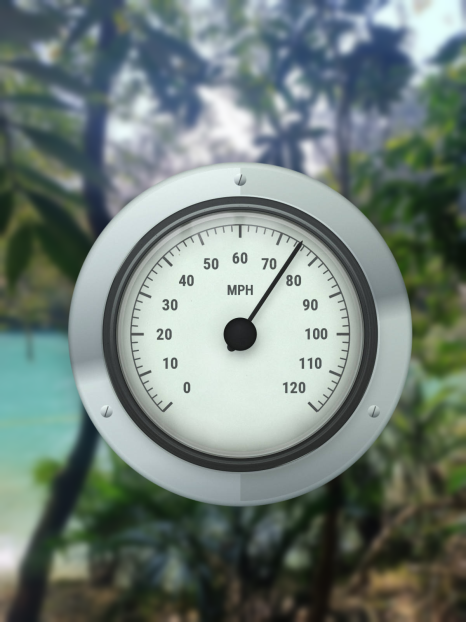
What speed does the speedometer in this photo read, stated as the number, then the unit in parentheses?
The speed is 75 (mph)
